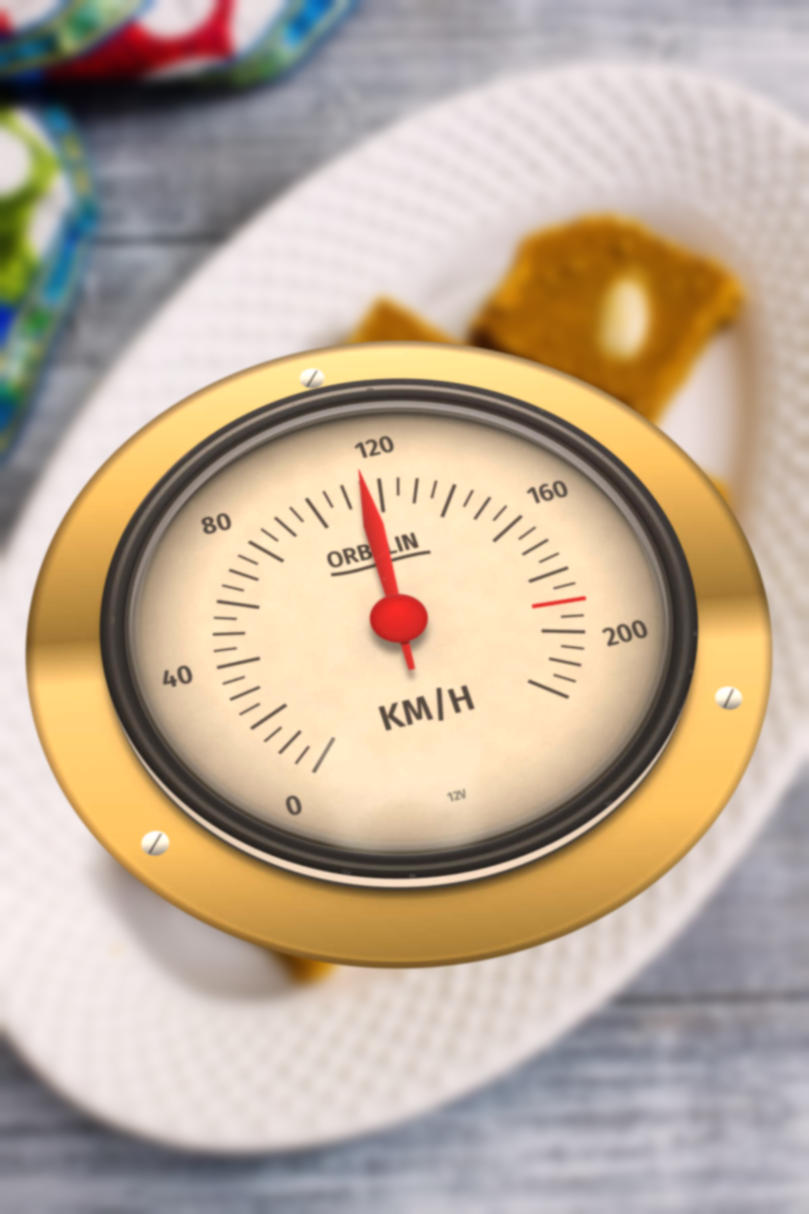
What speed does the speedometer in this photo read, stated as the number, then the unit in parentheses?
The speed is 115 (km/h)
